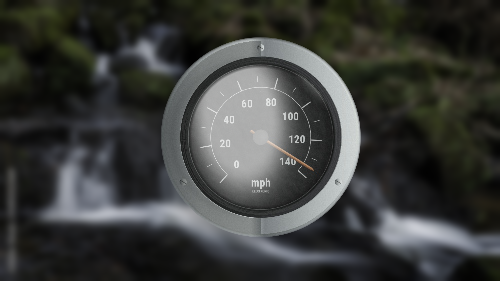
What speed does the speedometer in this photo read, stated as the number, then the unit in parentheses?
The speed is 135 (mph)
